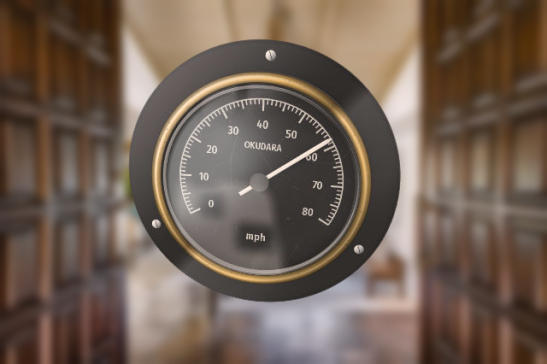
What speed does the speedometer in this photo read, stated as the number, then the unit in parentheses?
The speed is 58 (mph)
